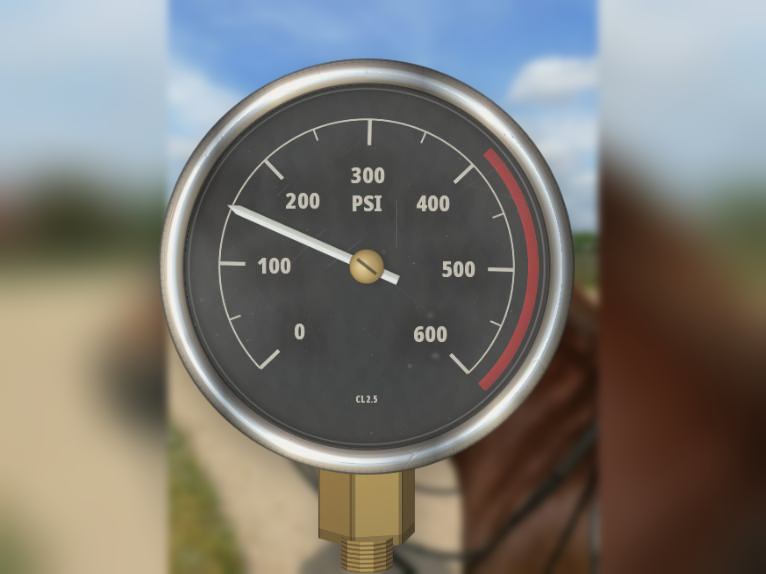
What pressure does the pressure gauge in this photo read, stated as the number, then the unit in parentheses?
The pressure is 150 (psi)
